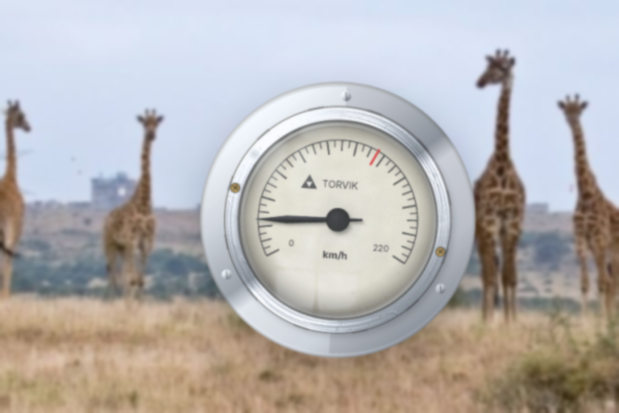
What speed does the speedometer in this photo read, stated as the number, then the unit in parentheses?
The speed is 25 (km/h)
